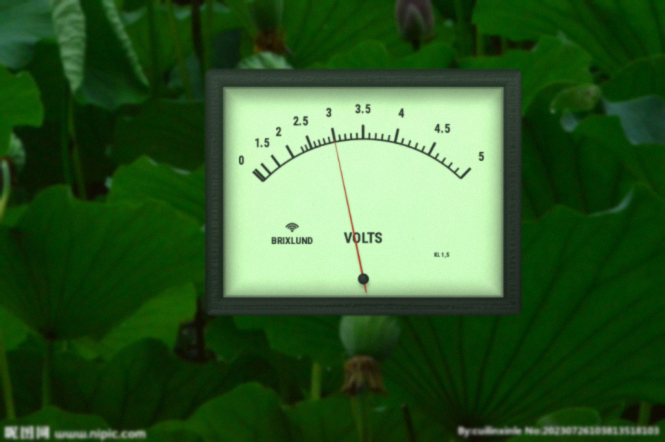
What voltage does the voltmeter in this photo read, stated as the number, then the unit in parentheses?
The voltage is 3 (V)
